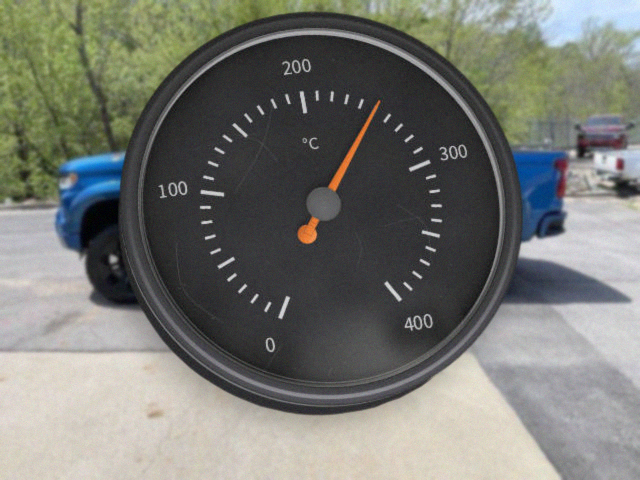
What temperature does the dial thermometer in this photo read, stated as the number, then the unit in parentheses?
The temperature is 250 (°C)
